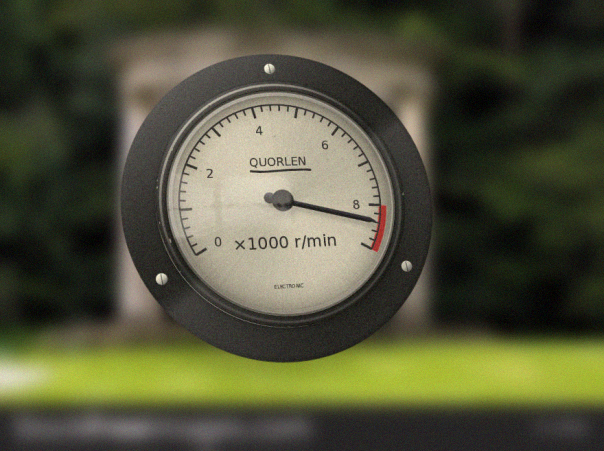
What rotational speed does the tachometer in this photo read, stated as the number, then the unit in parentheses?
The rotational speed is 8400 (rpm)
